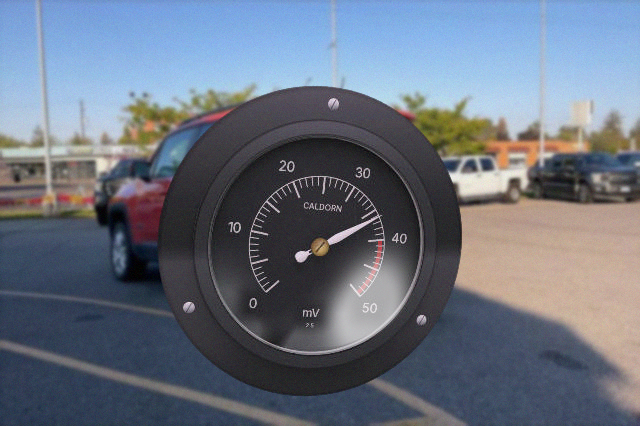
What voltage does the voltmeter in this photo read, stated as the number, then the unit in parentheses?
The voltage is 36 (mV)
